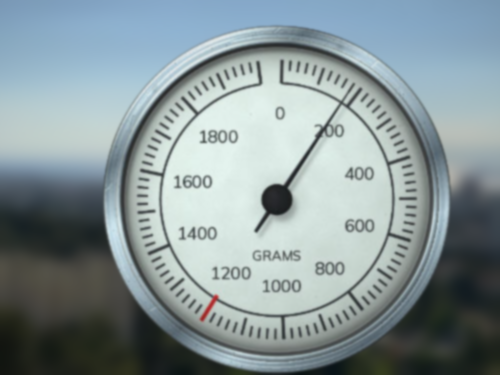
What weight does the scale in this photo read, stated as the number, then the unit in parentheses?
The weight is 180 (g)
